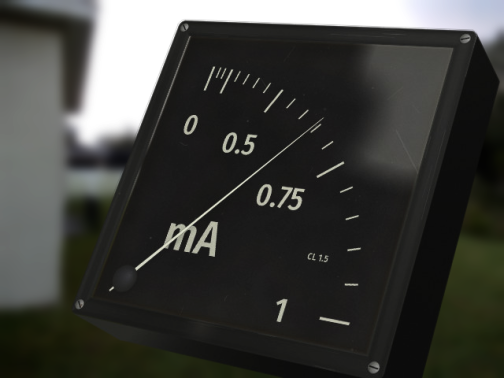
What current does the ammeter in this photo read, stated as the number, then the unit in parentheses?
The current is 0.65 (mA)
